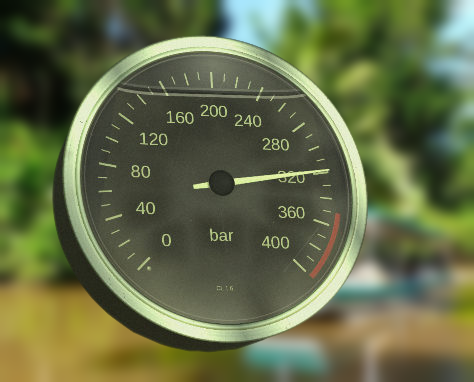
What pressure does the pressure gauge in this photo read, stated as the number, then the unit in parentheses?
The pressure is 320 (bar)
